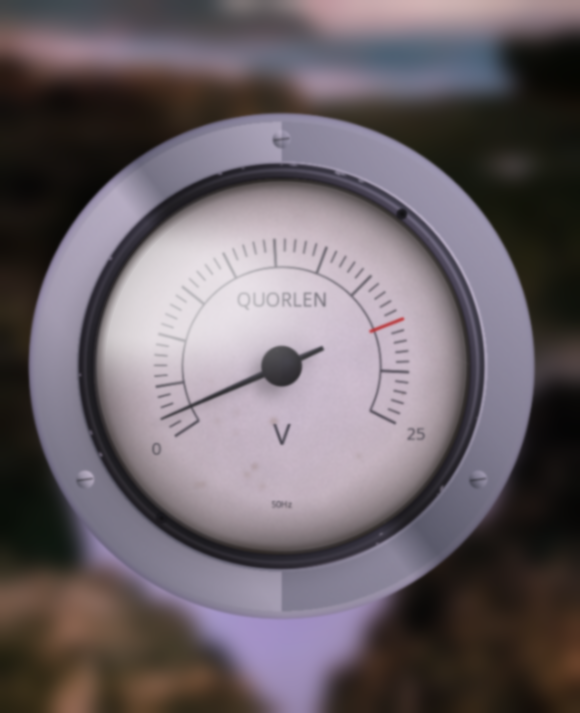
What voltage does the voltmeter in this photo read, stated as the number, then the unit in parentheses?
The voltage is 1 (V)
